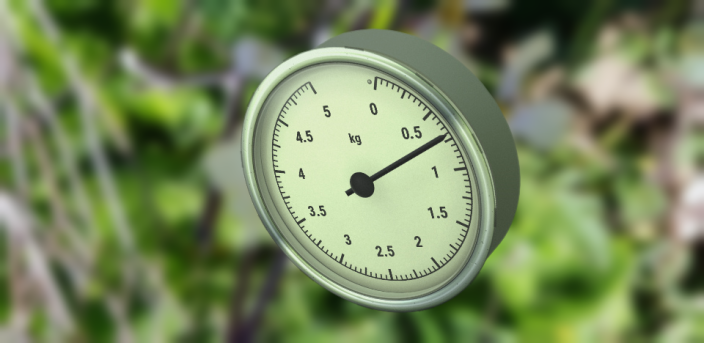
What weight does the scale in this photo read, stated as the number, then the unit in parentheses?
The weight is 0.7 (kg)
